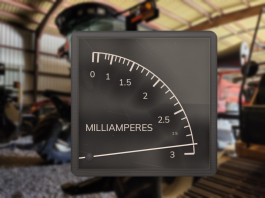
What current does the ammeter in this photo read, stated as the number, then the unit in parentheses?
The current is 2.9 (mA)
